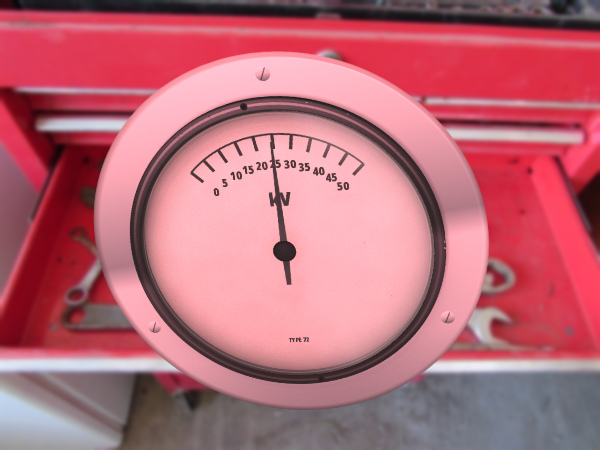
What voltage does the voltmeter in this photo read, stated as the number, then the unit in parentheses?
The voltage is 25 (kV)
